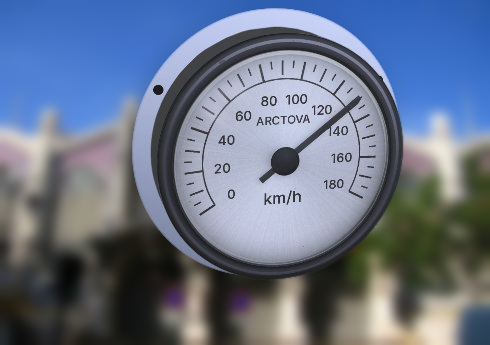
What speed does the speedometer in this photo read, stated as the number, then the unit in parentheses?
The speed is 130 (km/h)
